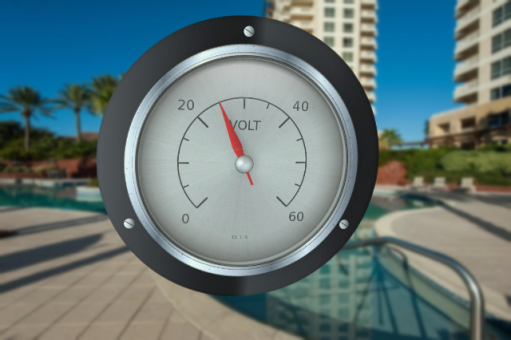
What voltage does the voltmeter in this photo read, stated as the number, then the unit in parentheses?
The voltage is 25 (V)
